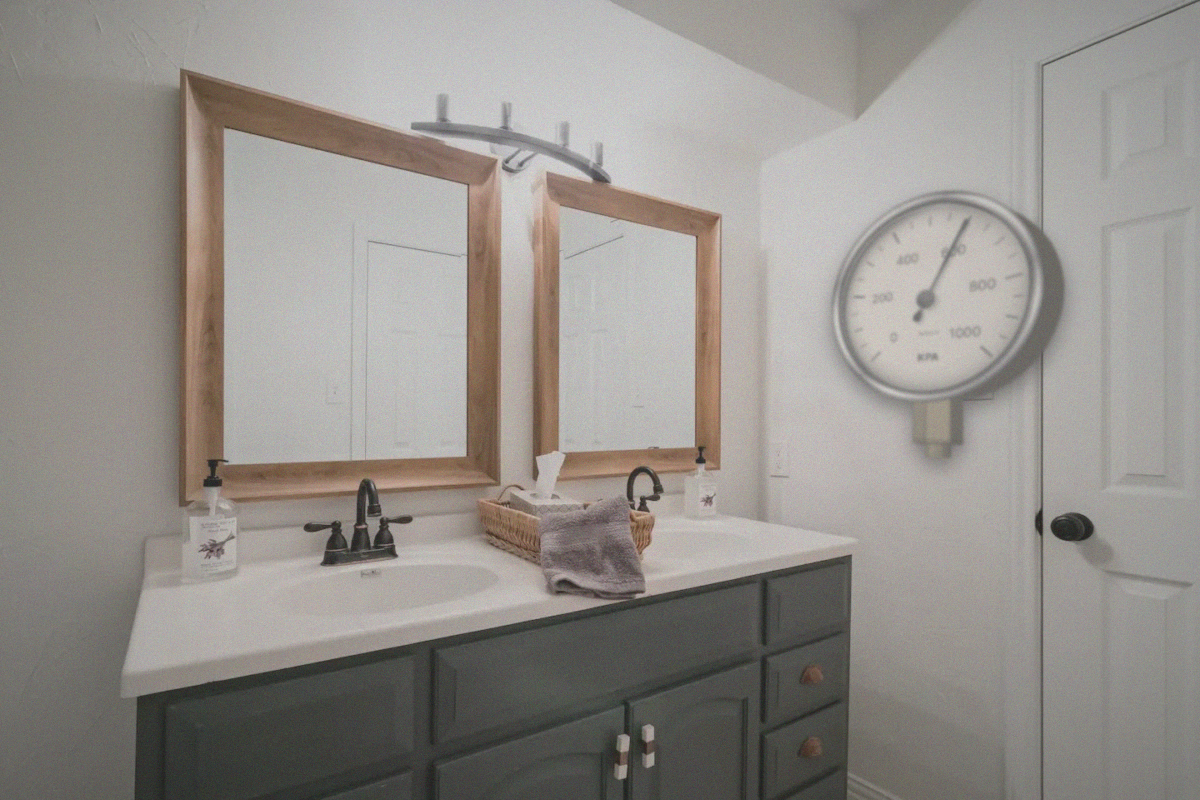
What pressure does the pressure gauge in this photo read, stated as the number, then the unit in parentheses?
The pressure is 600 (kPa)
